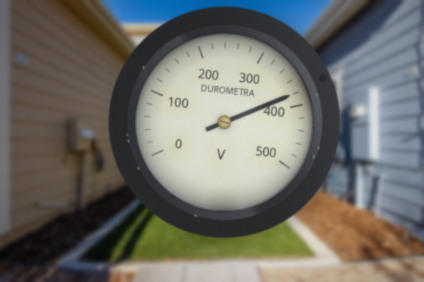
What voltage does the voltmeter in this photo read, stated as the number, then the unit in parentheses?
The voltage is 380 (V)
